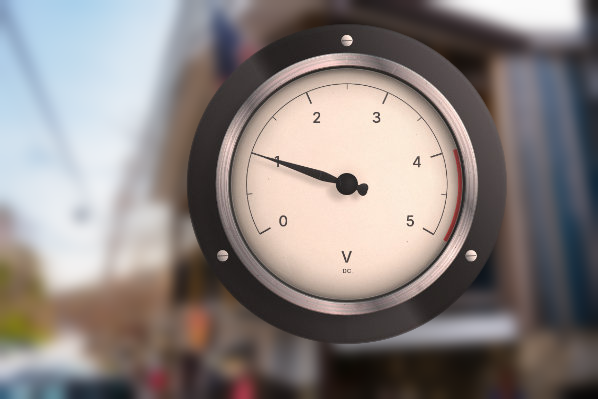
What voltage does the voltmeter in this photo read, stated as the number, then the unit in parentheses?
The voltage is 1 (V)
